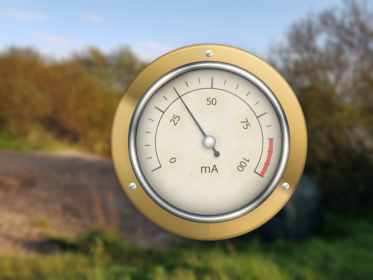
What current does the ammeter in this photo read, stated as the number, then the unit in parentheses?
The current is 35 (mA)
